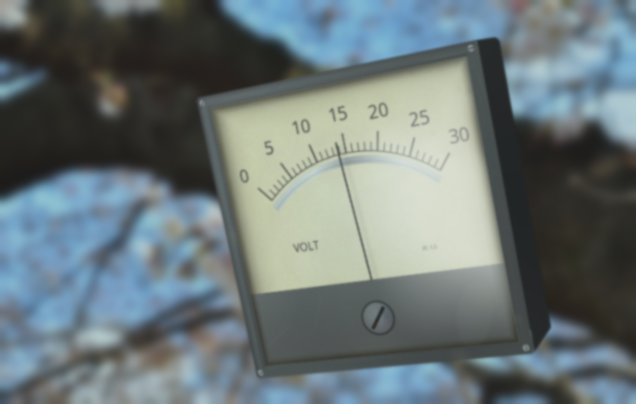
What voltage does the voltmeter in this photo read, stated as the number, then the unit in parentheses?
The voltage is 14 (V)
